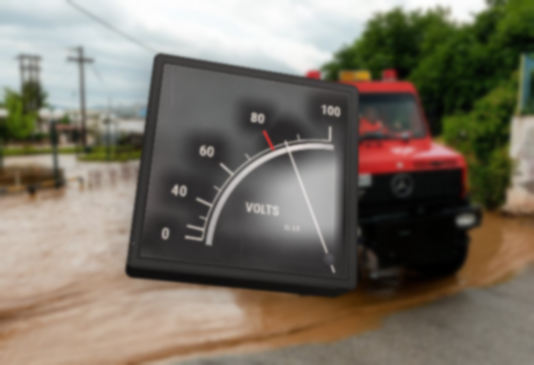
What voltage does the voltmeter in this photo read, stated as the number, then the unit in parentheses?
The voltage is 85 (V)
